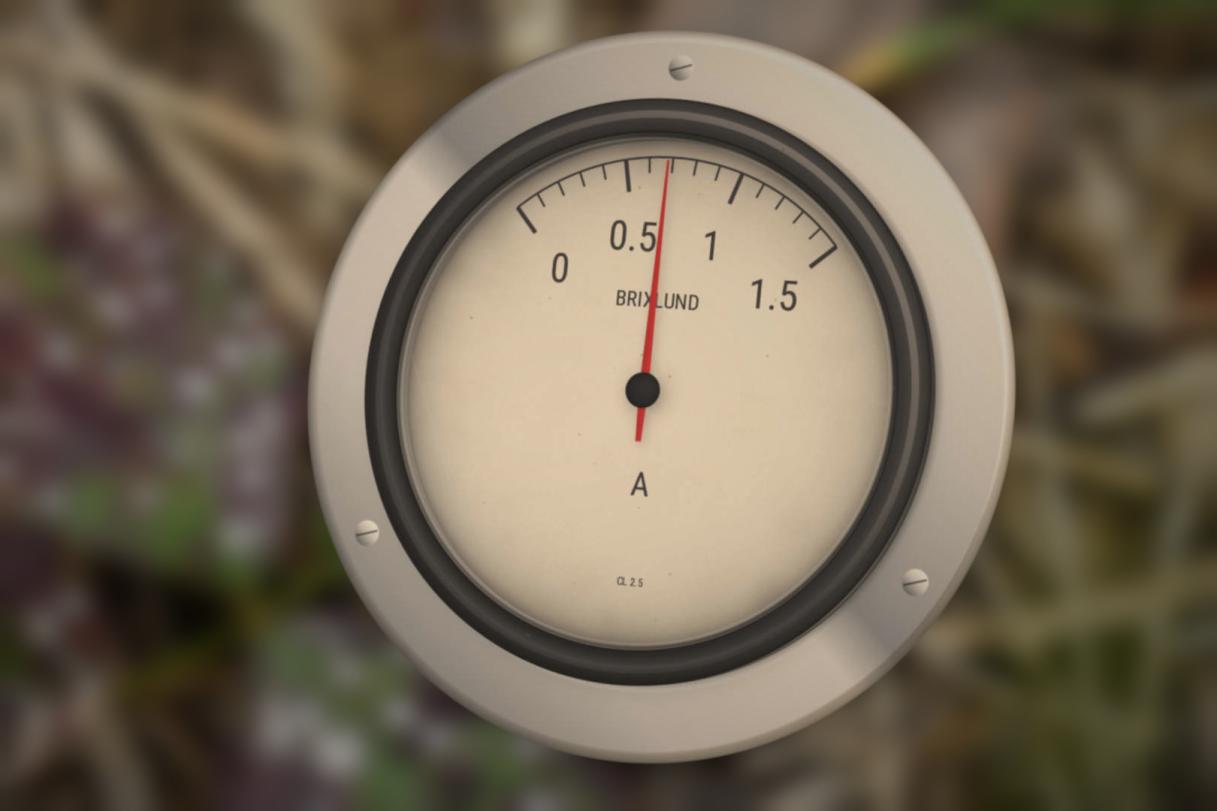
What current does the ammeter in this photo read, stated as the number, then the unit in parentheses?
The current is 0.7 (A)
